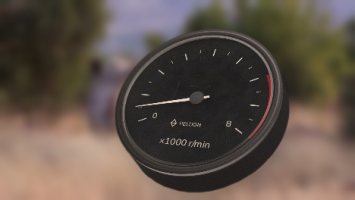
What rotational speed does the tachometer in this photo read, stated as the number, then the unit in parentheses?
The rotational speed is 500 (rpm)
